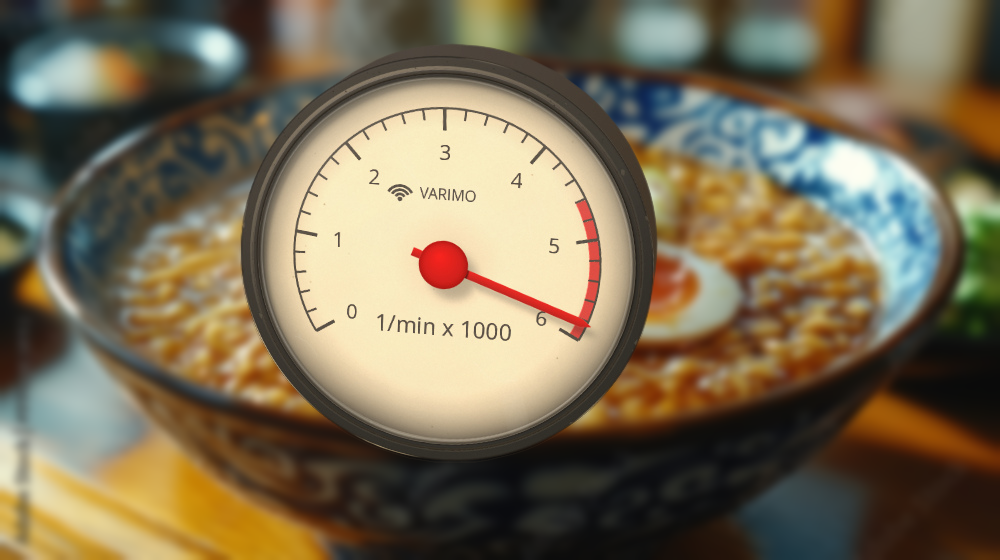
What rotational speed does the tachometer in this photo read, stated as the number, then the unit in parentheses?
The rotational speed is 5800 (rpm)
